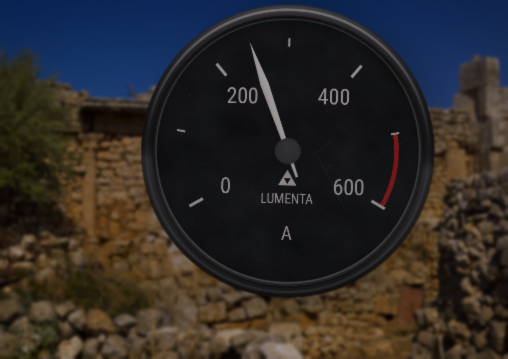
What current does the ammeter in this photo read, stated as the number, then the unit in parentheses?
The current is 250 (A)
